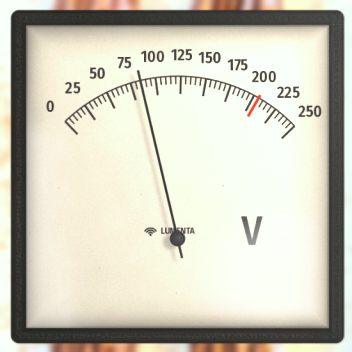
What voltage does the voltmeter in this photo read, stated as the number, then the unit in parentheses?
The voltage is 85 (V)
